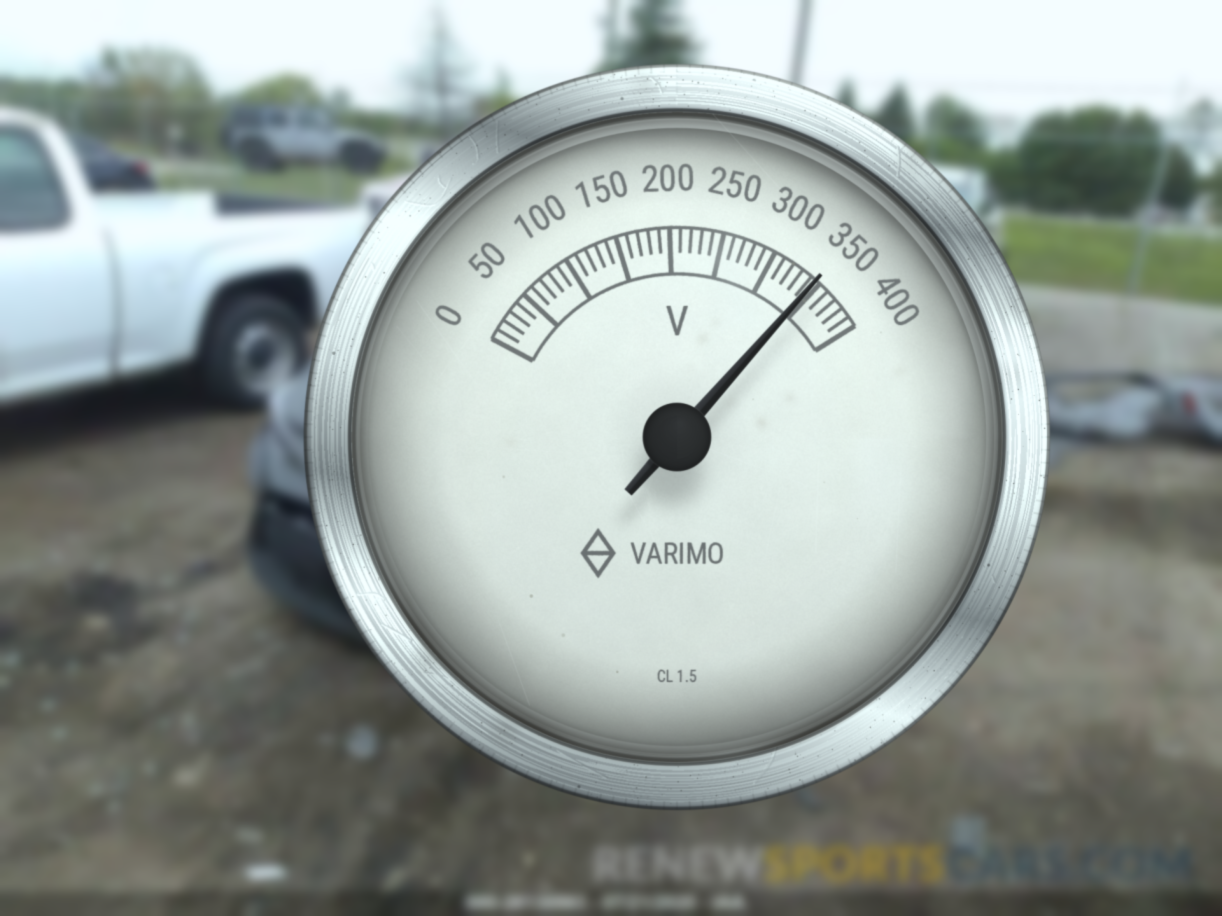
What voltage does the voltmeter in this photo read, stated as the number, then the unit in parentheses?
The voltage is 345 (V)
